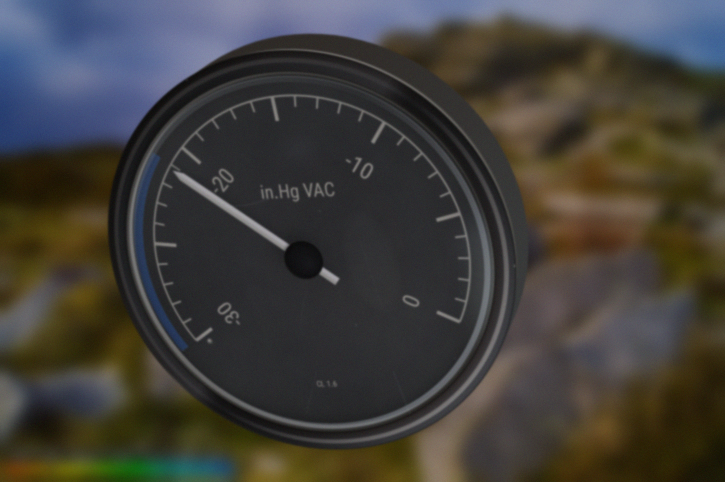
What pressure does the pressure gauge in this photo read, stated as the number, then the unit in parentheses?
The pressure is -21 (inHg)
